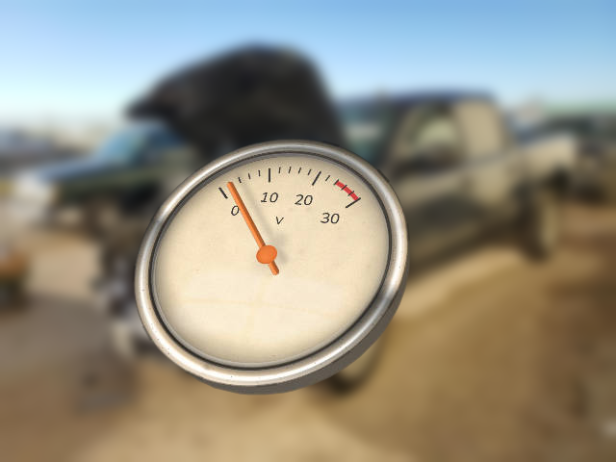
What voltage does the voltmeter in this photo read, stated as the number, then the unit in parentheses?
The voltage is 2 (V)
